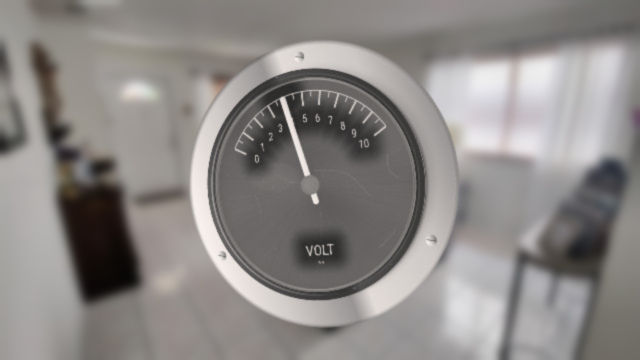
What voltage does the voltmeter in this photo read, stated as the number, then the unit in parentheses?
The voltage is 4 (V)
